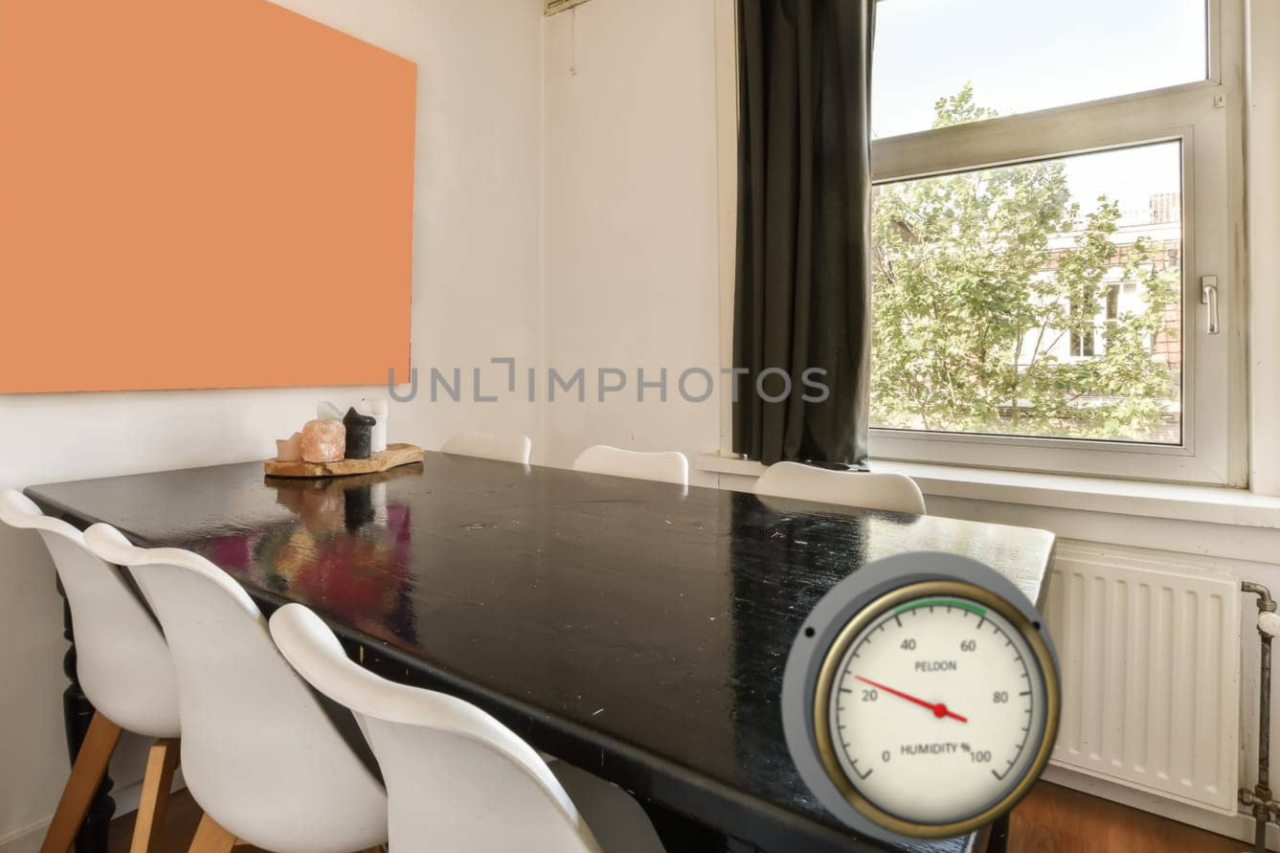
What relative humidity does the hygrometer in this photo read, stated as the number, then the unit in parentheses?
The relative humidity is 24 (%)
